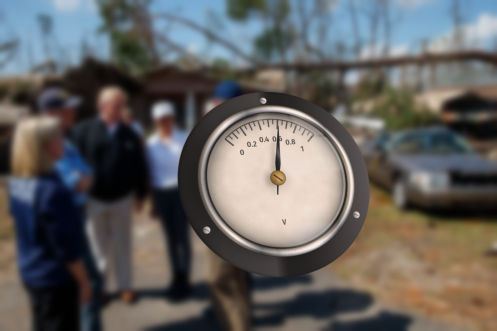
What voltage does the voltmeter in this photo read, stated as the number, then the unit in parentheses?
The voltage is 0.6 (V)
